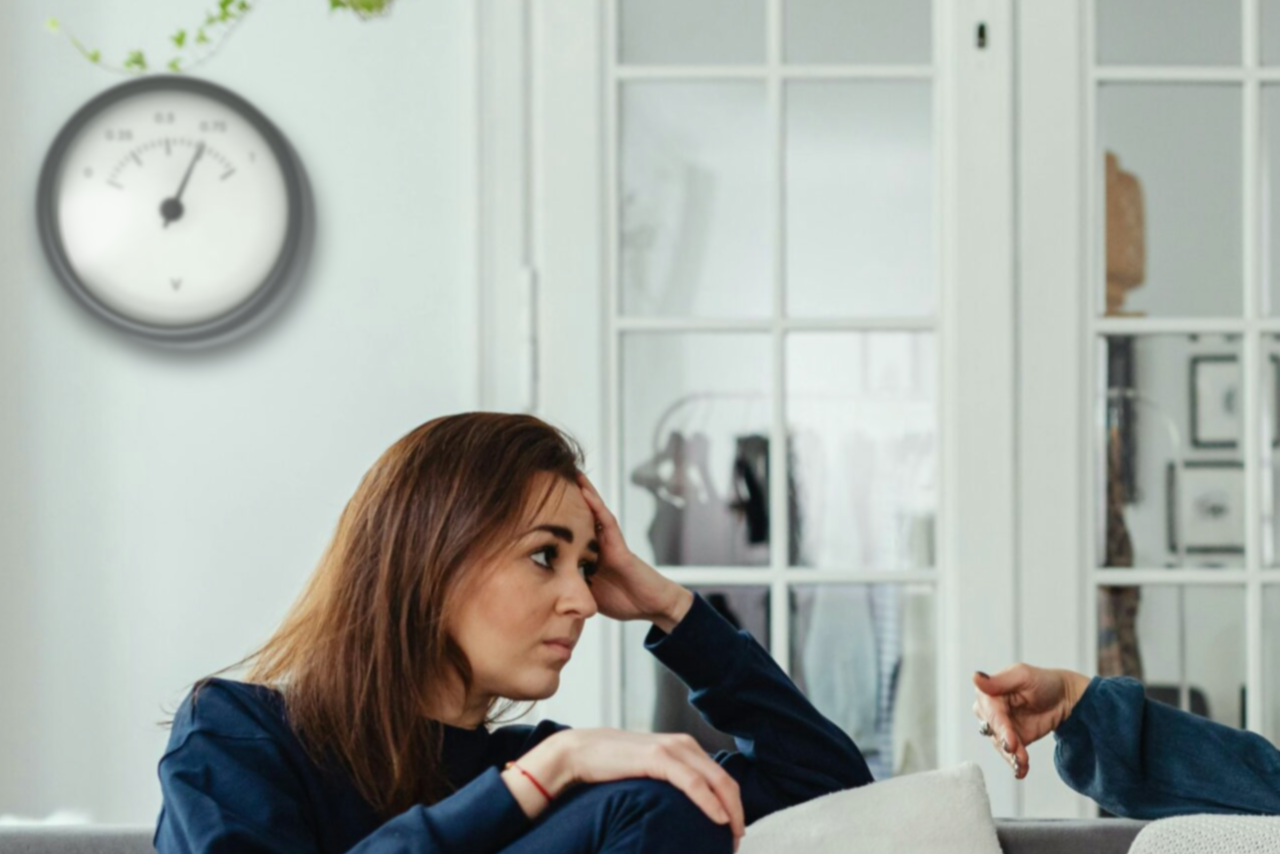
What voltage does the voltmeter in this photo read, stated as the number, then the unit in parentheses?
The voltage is 0.75 (V)
